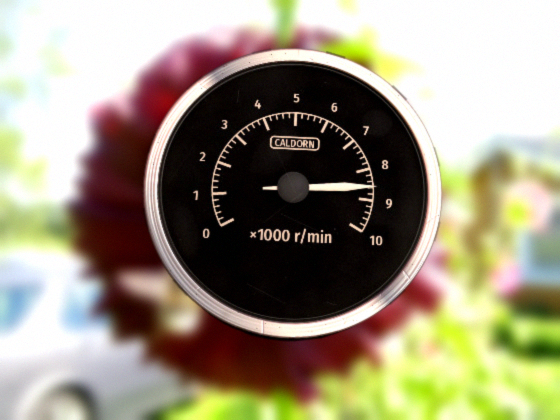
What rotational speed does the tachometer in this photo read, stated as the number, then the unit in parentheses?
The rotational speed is 8600 (rpm)
